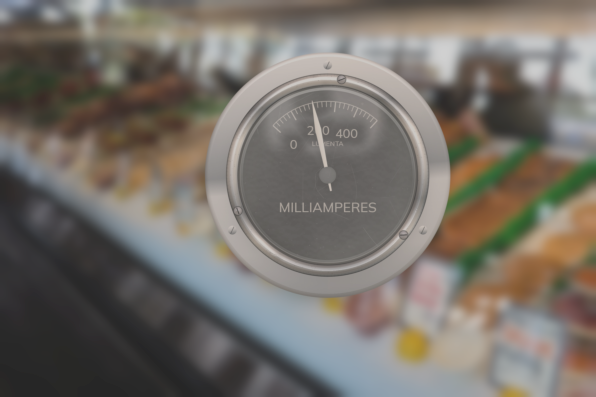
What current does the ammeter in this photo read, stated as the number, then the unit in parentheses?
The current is 200 (mA)
